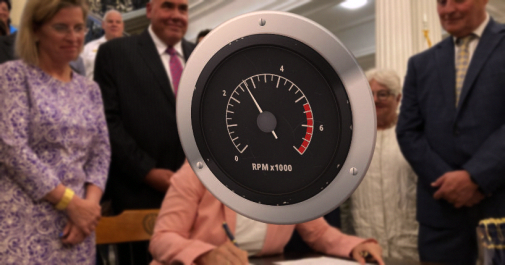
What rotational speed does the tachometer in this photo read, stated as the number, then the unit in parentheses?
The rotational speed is 2750 (rpm)
